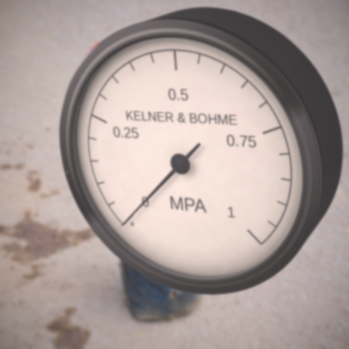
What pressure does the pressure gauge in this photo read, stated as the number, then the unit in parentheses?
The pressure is 0 (MPa)
